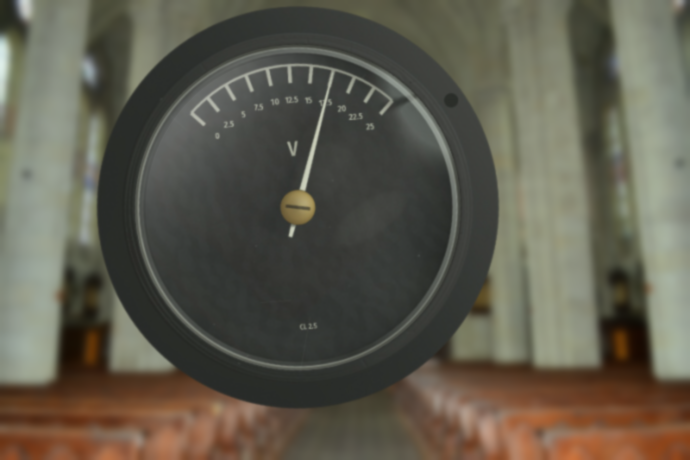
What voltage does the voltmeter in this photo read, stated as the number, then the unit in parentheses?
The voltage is 17.5 (V)
